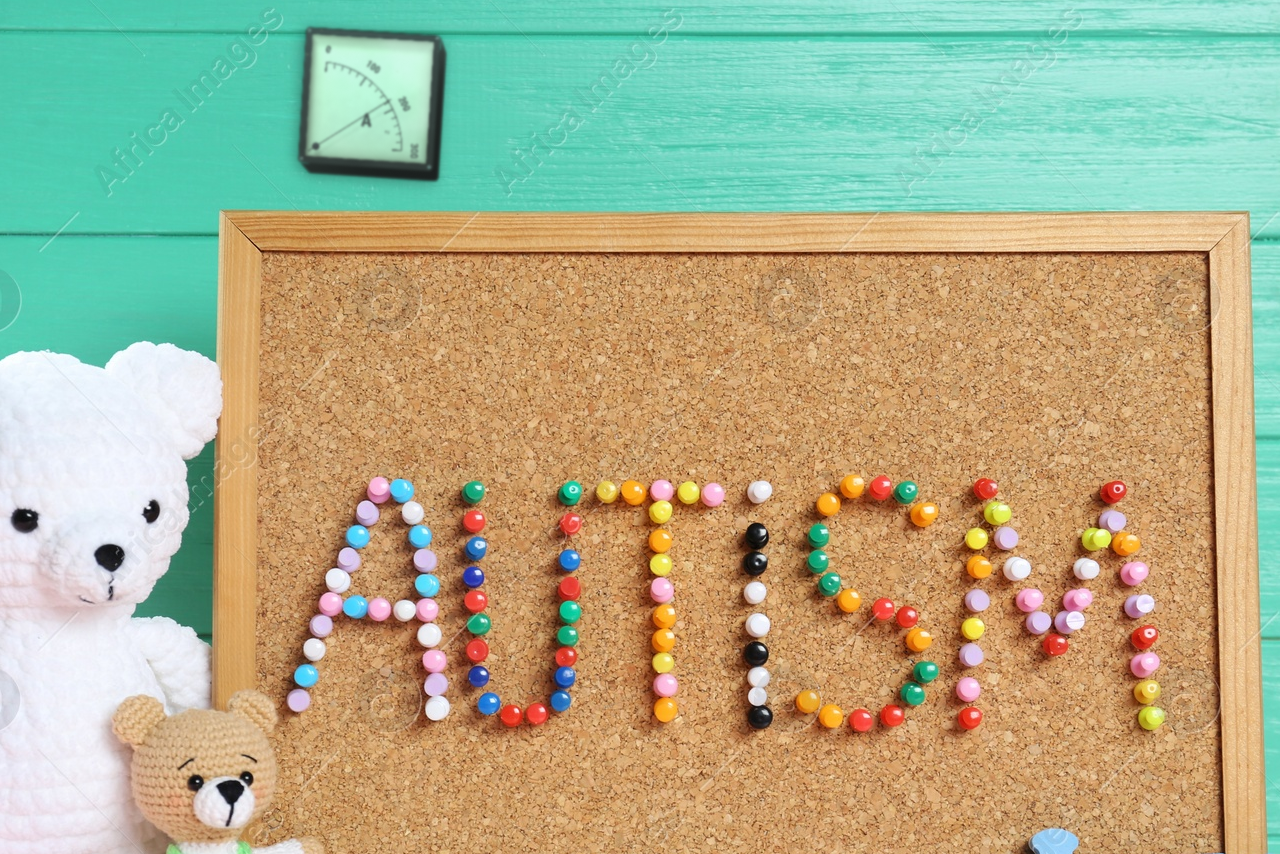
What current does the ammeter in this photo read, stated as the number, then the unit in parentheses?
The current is 180 (A)
